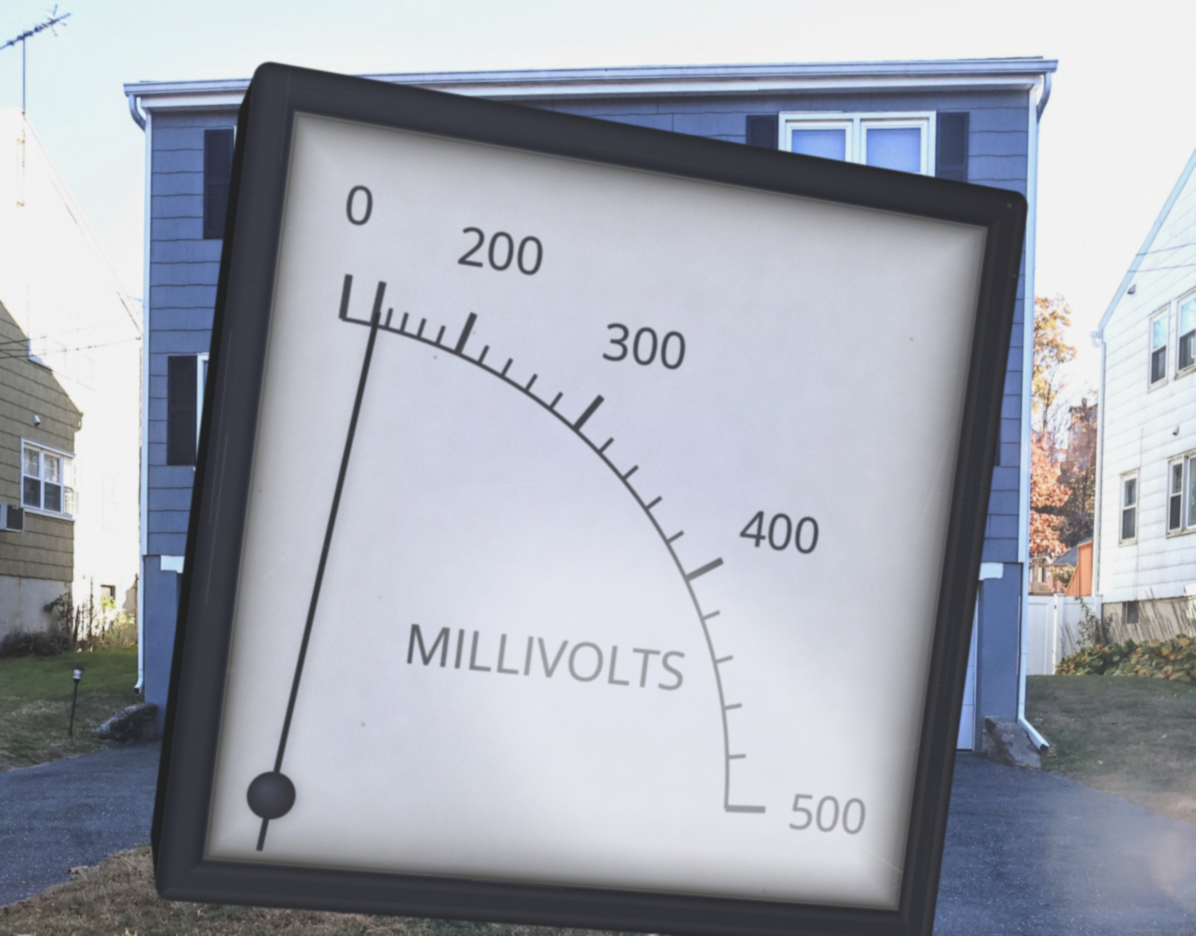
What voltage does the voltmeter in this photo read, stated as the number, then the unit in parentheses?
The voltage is 100 (mV)
